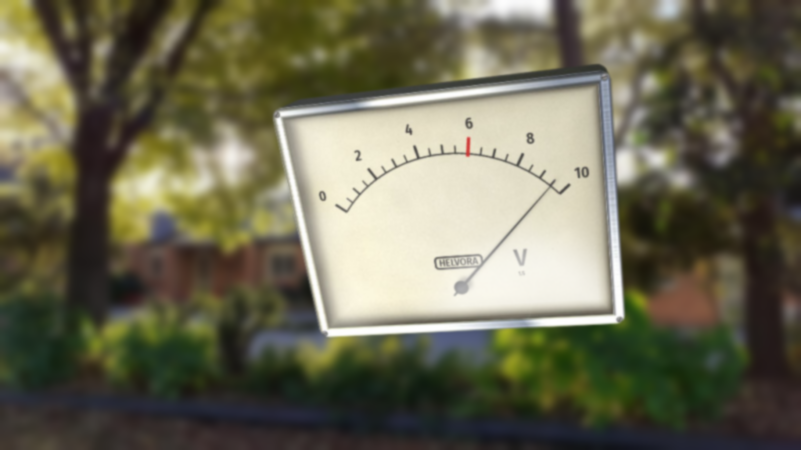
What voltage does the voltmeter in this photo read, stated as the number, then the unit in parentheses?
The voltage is 9.5 (V)
